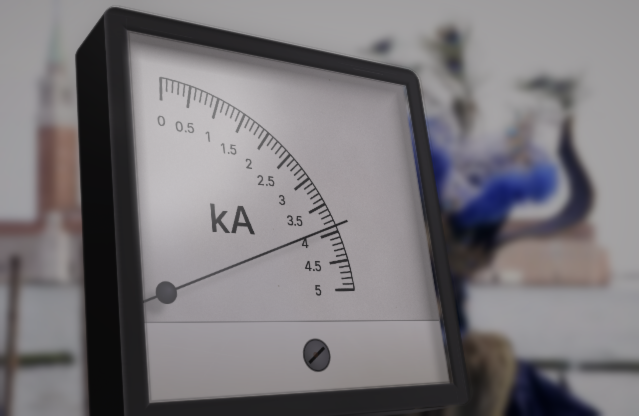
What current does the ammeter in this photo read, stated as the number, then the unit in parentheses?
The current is 3.9 (kA)
